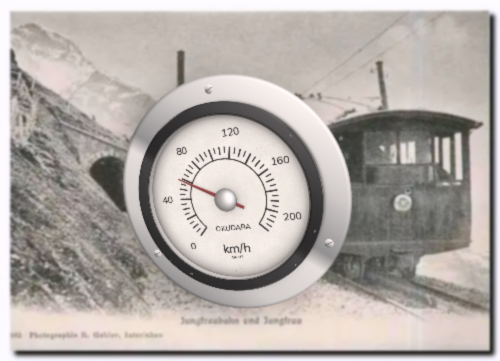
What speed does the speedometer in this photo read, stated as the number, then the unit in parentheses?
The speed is 60 (km/h)
